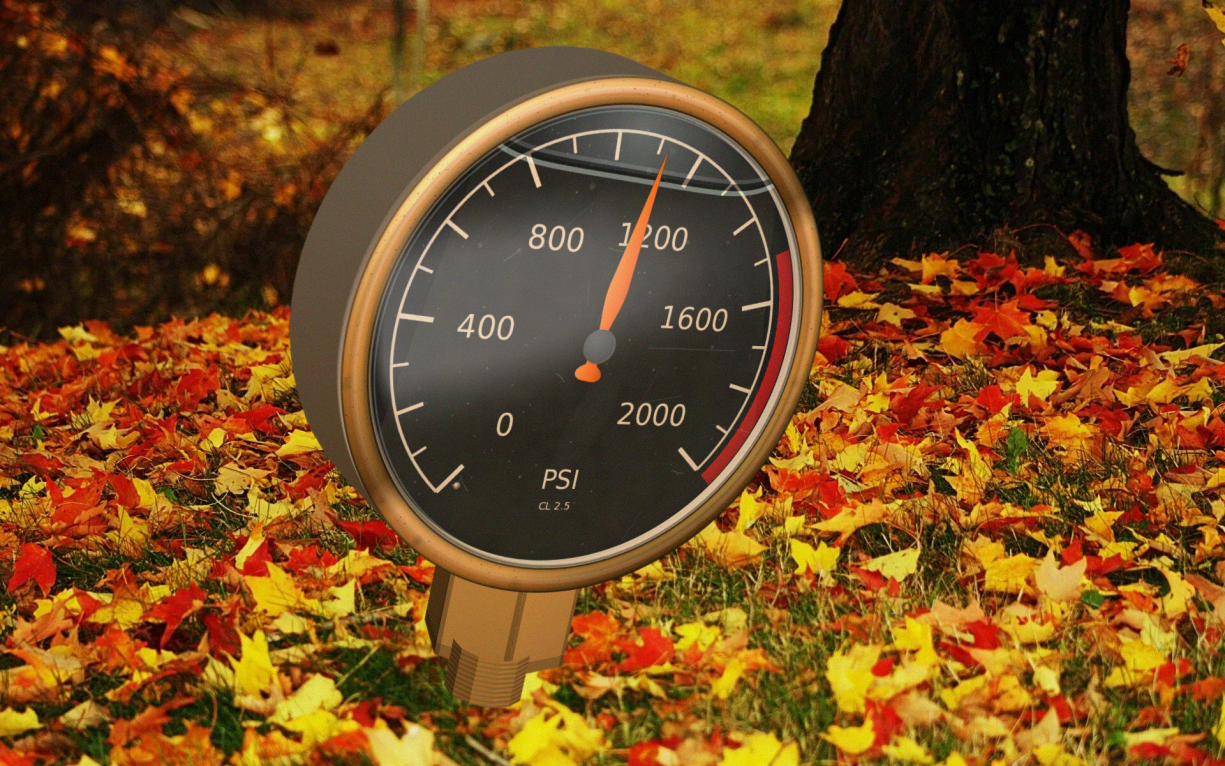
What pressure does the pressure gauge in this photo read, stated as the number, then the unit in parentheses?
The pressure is 1100 (psi)
